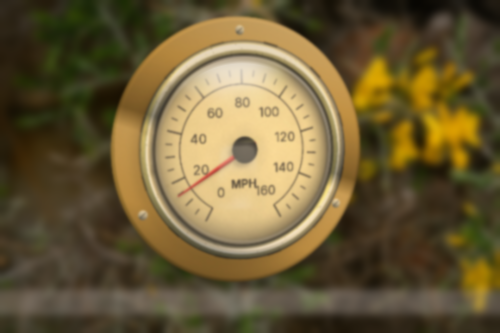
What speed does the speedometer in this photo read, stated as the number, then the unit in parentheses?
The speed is 15 (mph)
